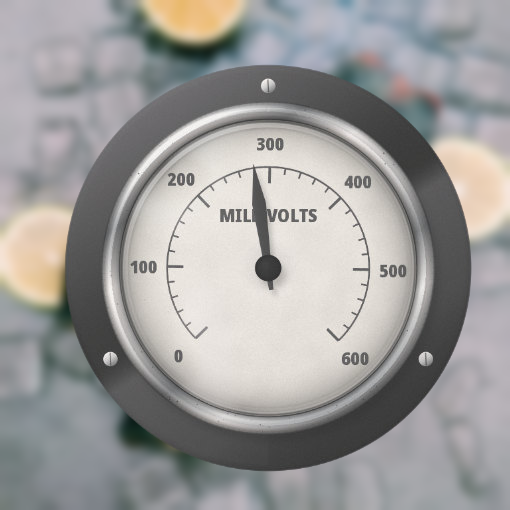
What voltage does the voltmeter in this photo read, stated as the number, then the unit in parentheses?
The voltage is 280 (mV)
